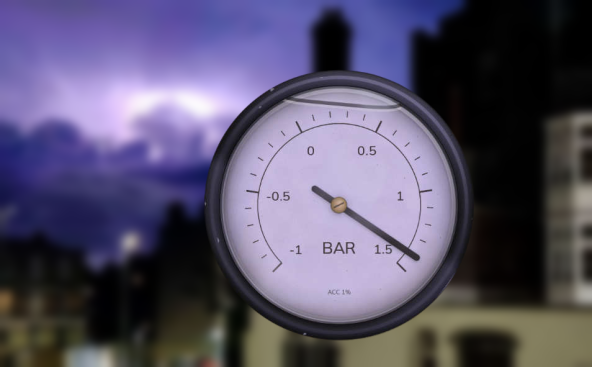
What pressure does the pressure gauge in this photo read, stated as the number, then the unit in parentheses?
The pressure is 1.4 (bar)
